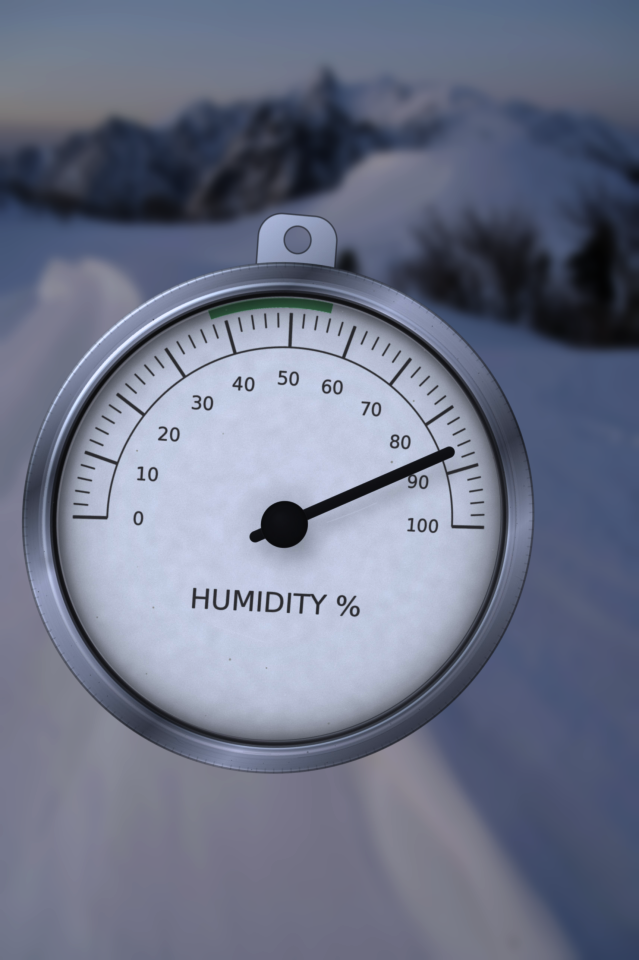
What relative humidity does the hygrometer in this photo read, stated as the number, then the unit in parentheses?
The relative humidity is 86 (%)
